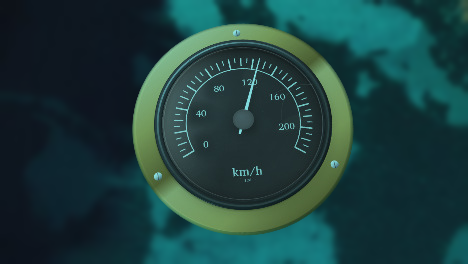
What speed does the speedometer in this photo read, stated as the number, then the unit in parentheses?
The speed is 125 (km/h)
